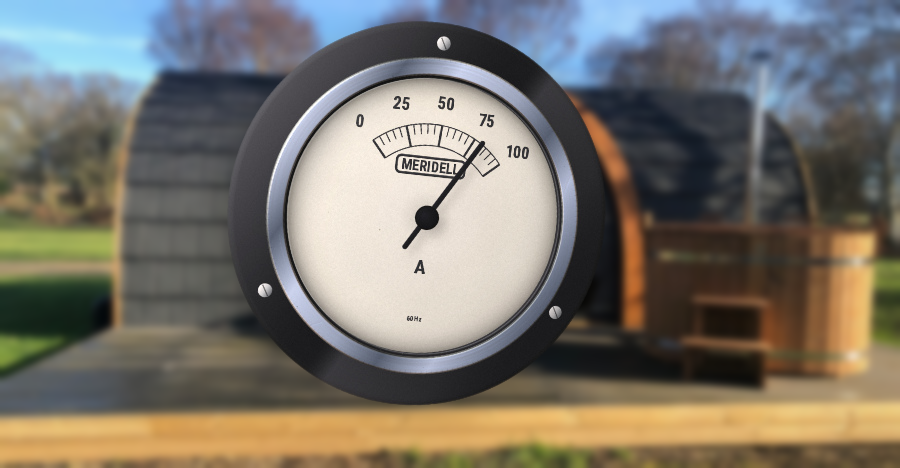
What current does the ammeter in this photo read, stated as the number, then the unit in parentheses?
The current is 80 (A)
